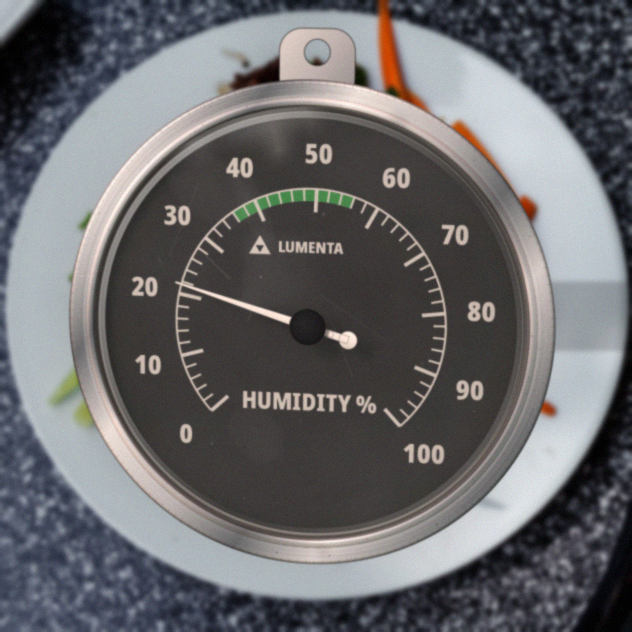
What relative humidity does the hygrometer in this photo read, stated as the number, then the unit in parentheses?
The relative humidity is 22 (%)
